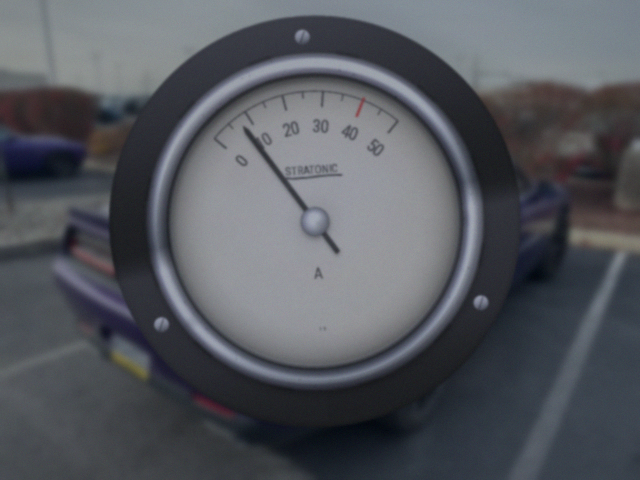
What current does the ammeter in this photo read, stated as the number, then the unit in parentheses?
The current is 7.5 (A)
